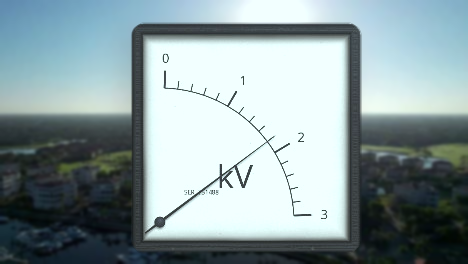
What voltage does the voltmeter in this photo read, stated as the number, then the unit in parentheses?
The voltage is 1.8 (kV)
